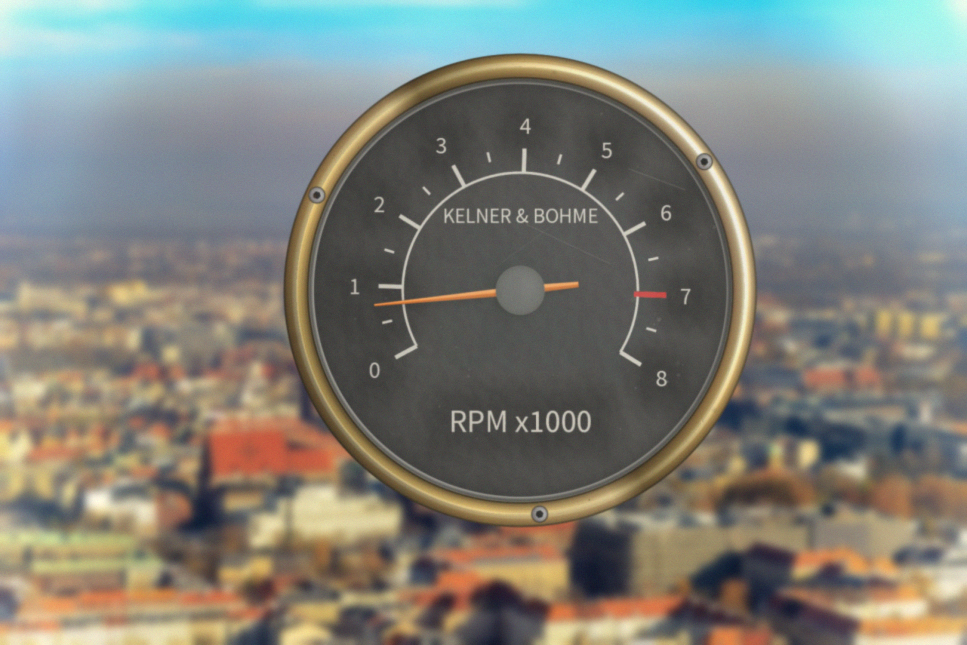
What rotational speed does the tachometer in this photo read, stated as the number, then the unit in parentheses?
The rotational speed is 750 (rpm)
